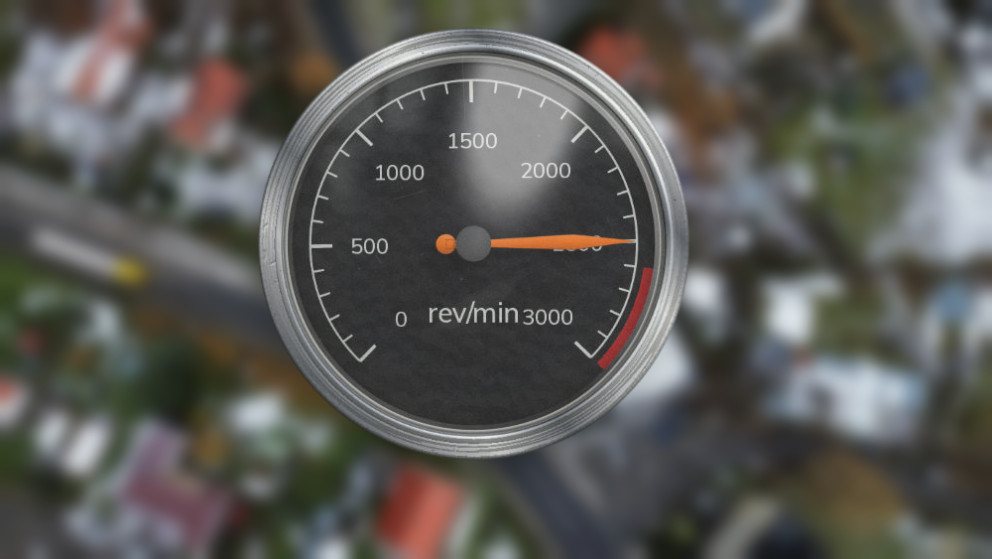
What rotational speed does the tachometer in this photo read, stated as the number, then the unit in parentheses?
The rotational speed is 2500 (rpm)
